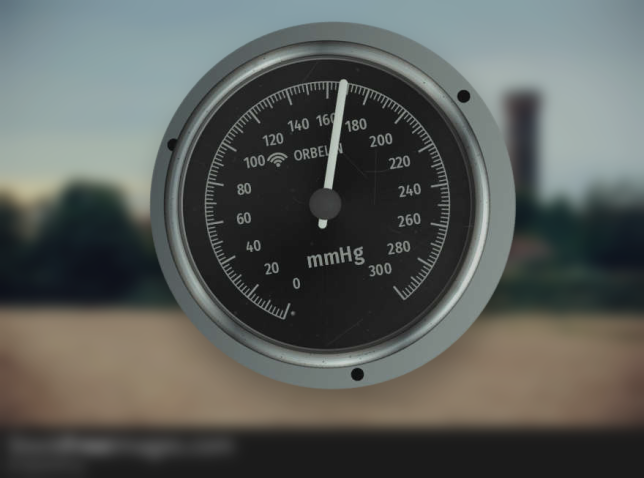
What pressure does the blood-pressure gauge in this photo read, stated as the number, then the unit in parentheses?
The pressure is 168 (mmHg)
